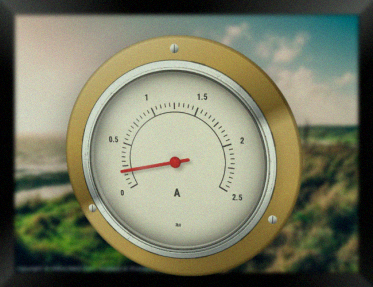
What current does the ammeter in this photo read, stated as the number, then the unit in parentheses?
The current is 0.2 (A)
